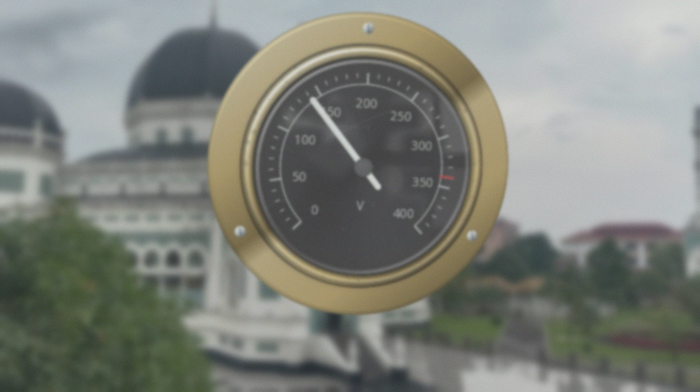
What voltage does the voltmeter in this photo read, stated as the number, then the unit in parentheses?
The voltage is 140 (V)
